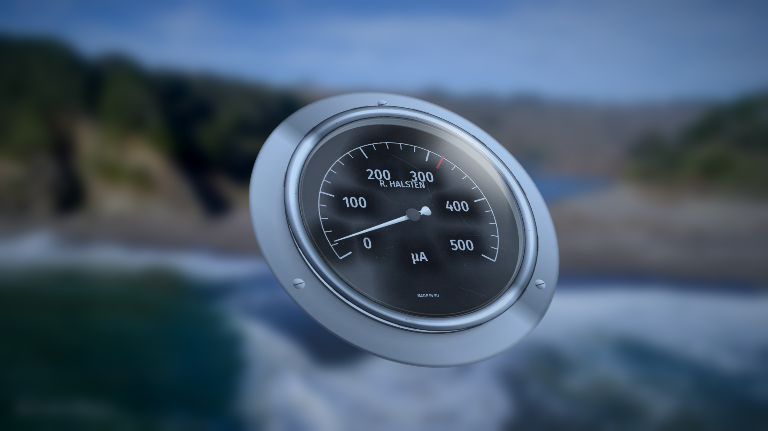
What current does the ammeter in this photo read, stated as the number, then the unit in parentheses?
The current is 20 (µA)
